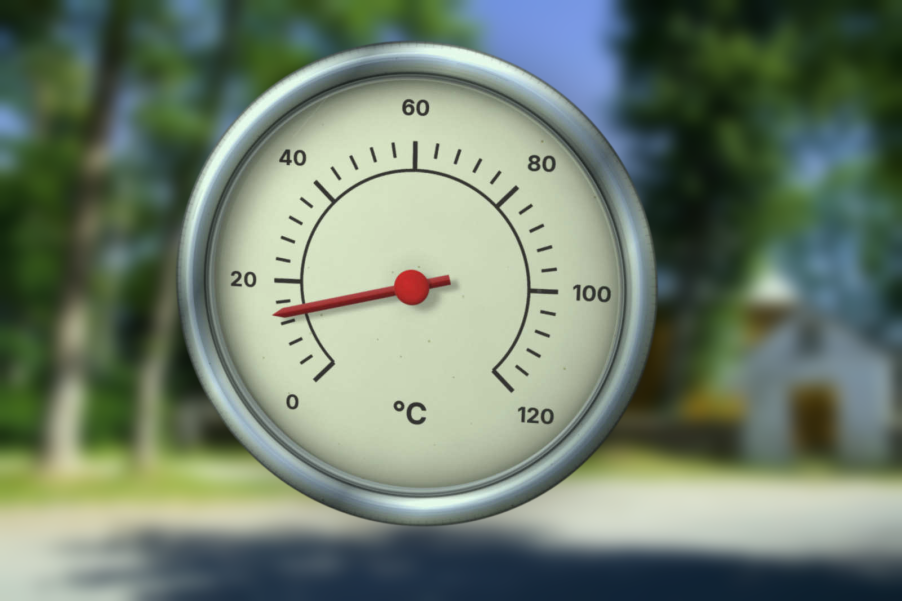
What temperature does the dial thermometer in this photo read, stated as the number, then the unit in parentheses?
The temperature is 14 (°C)
